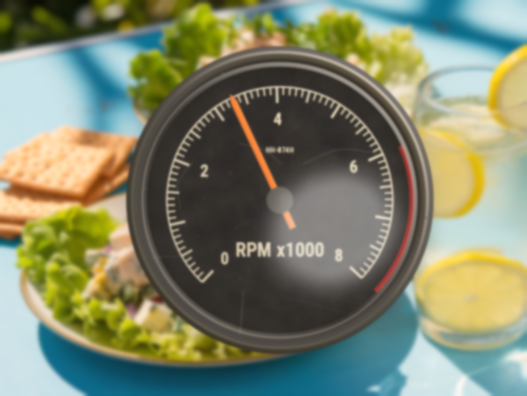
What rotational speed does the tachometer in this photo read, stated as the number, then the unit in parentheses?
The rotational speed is 3300 (rpm)
